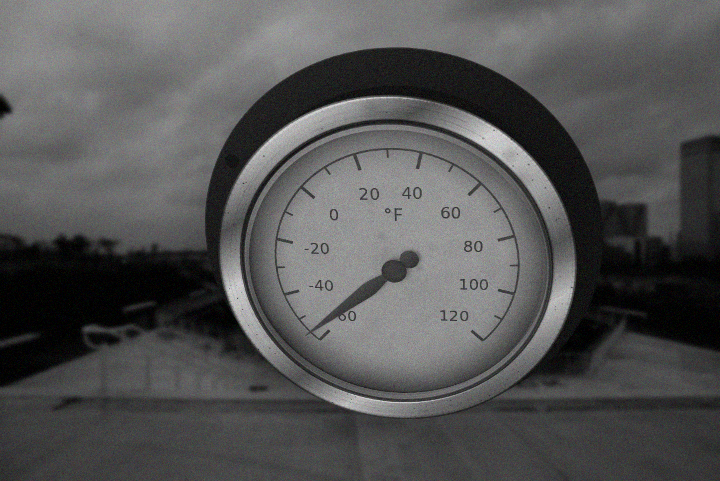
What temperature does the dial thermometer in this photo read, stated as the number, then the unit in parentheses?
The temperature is -55 (°F)
